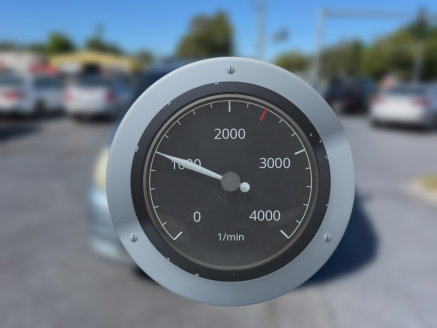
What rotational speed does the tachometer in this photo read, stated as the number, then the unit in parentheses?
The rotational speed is 1000 (rpm)
